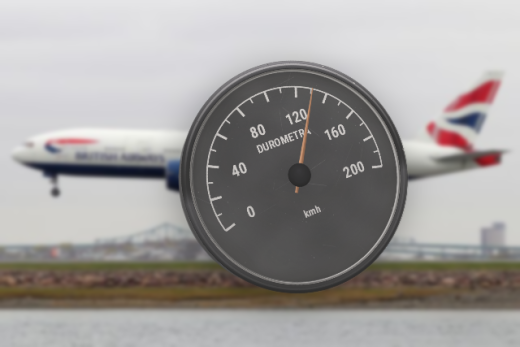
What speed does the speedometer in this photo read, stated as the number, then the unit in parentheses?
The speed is 130 (km/h)
